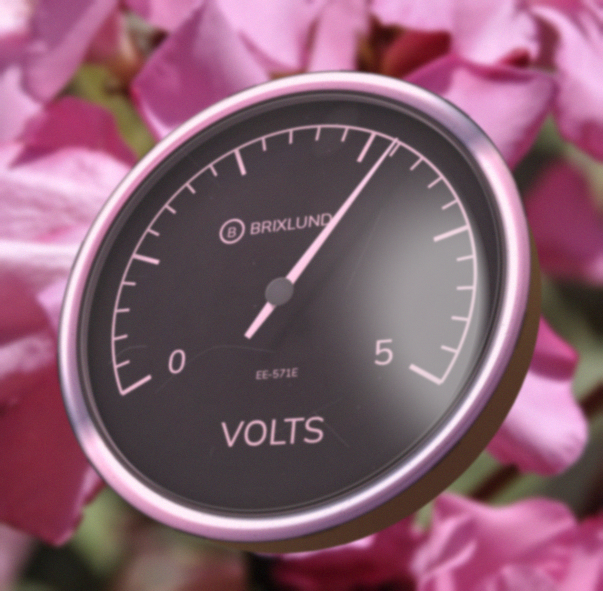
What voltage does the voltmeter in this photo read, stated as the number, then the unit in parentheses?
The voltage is 3.2 (V)
